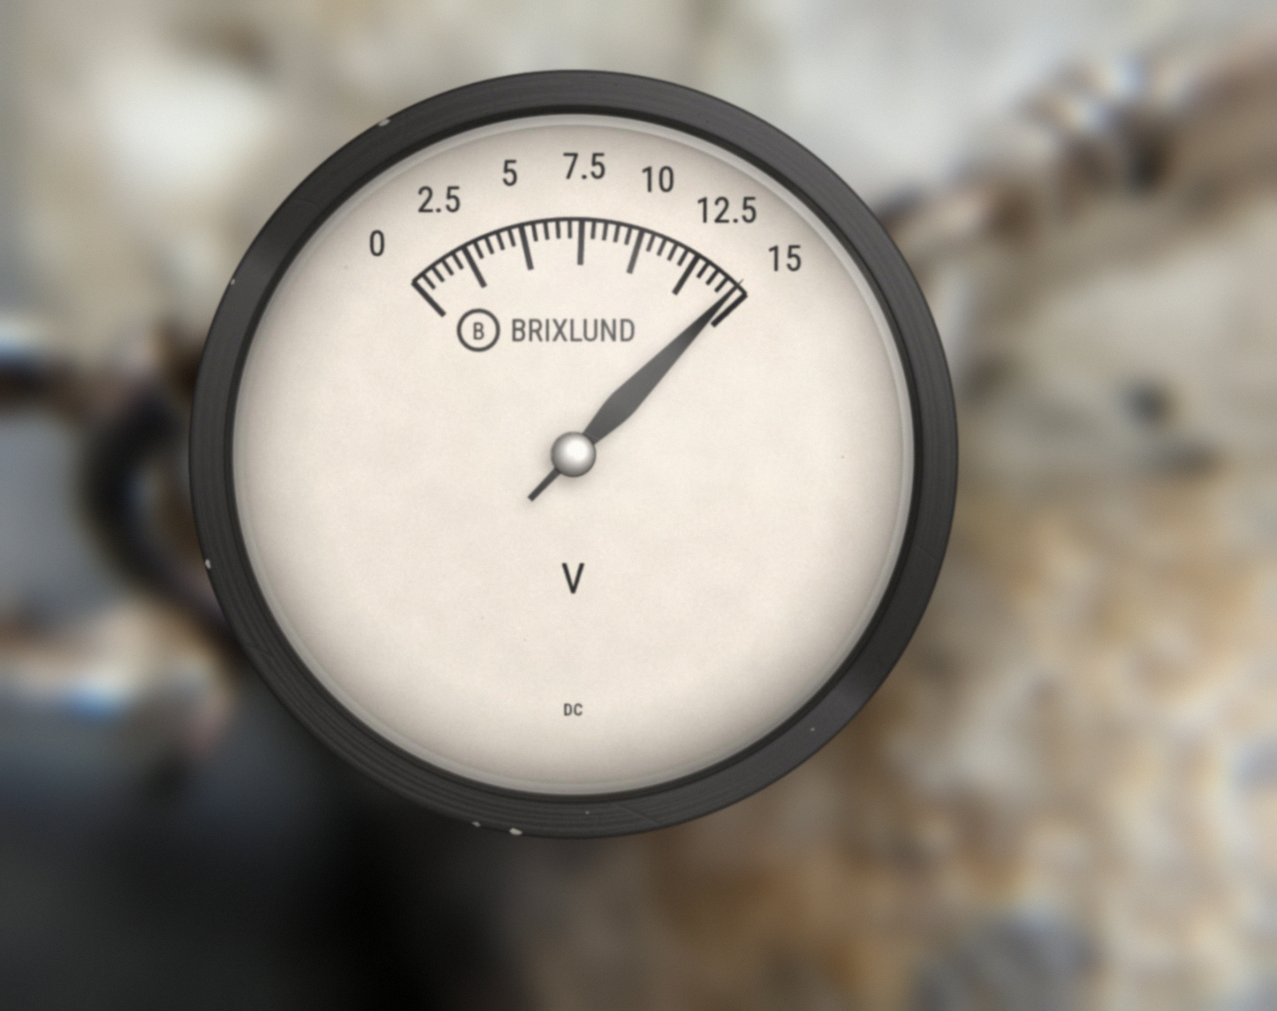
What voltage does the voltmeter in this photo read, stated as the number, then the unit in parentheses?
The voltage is 14.5 (V)
